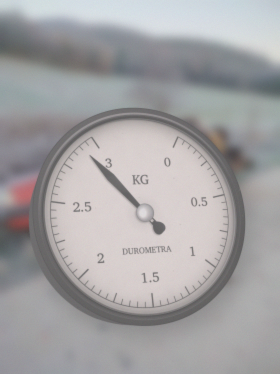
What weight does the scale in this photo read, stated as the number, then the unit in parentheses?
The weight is 2.9 (kg)
